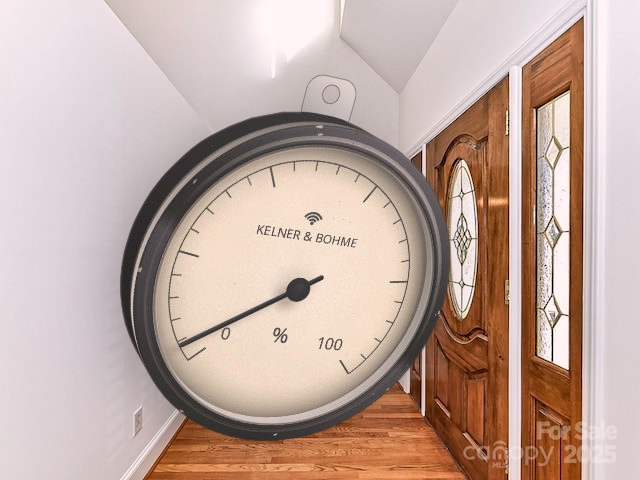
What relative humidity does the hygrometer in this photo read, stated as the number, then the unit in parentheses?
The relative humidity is 4 (%)
